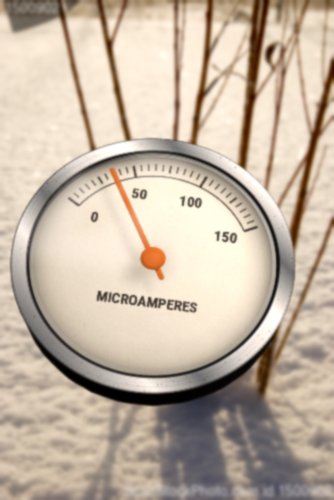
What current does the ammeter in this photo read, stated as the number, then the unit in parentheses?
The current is 35 (µA)
